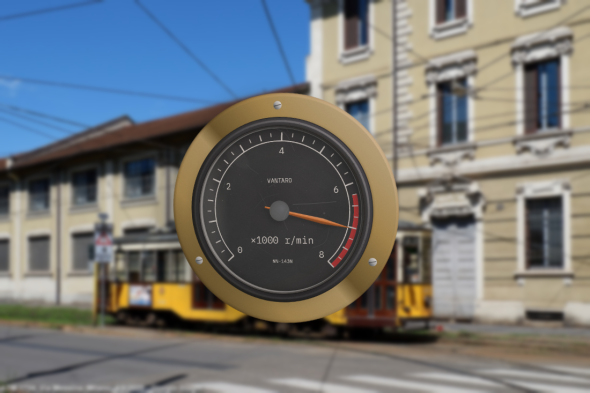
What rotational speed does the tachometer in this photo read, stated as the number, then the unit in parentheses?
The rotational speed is 7000 (rpm)
